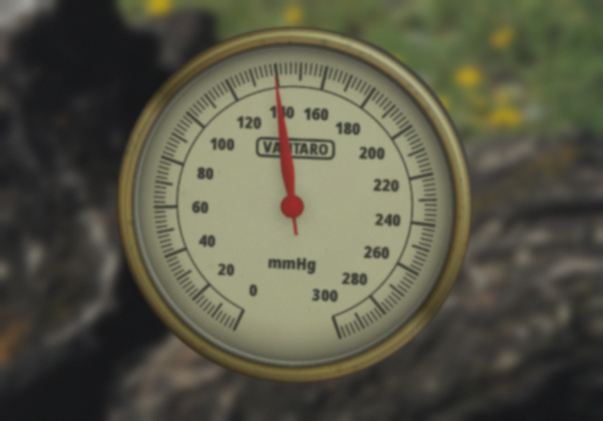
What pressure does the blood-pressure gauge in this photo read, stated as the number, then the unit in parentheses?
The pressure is 140 (mmHg)
